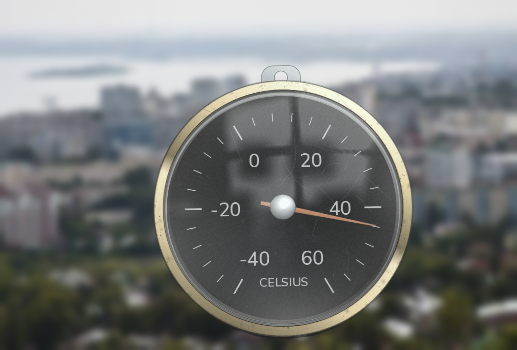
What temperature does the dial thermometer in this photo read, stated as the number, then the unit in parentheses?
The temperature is 44 (°C)
